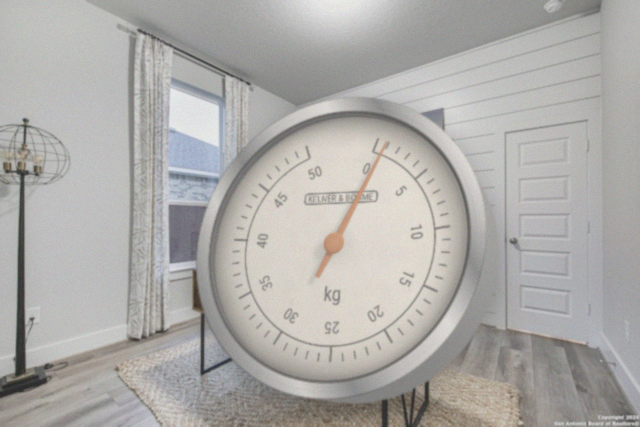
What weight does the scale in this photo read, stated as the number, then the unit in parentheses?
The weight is 1 (kg)
